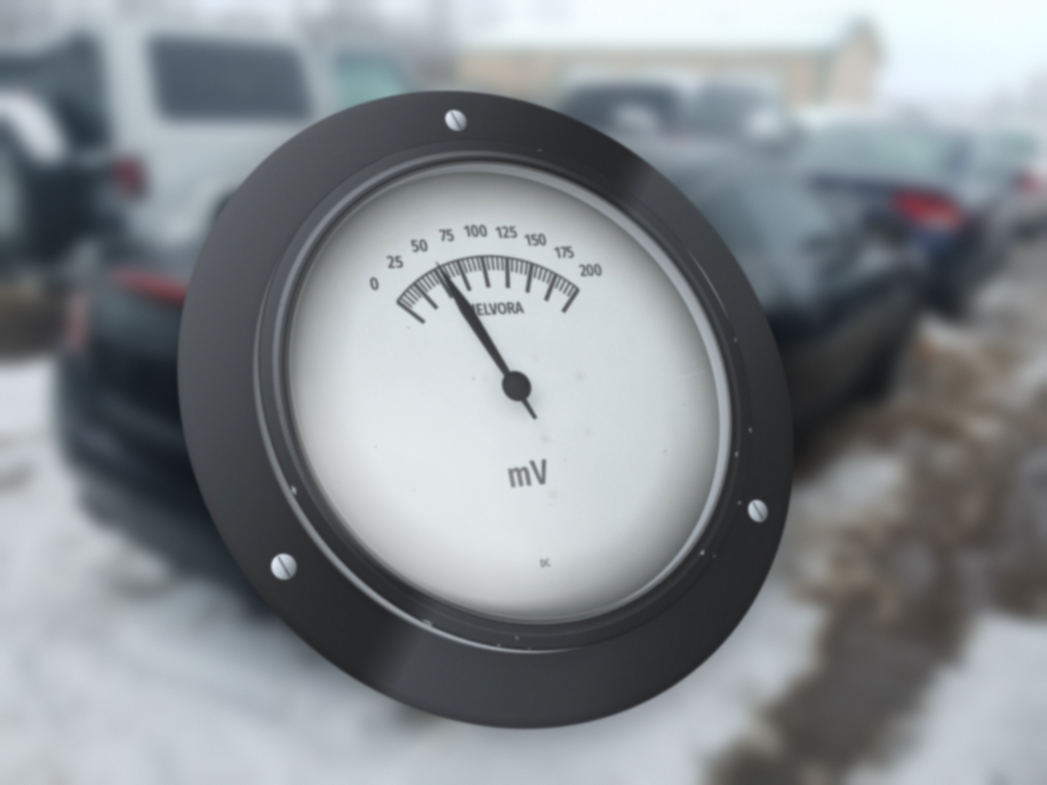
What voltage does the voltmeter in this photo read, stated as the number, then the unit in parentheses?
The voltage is 50 (mV)
